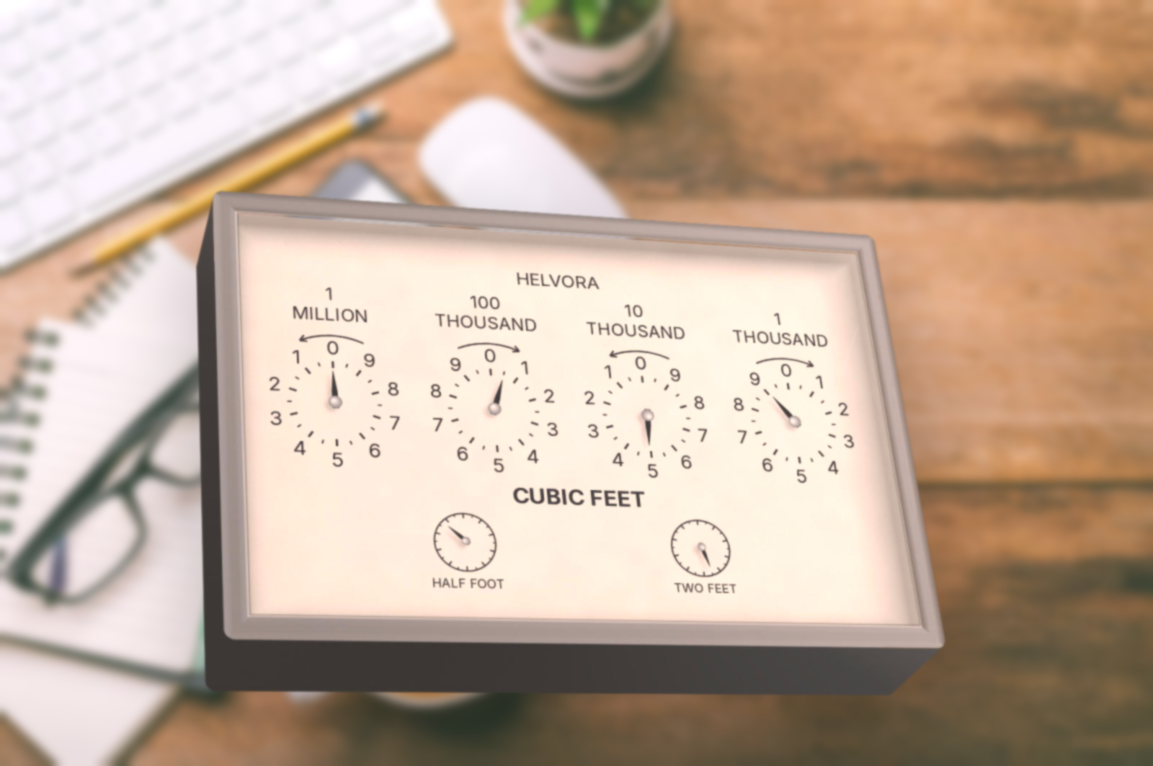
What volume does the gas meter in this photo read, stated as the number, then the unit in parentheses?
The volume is 4900 (ft³)
